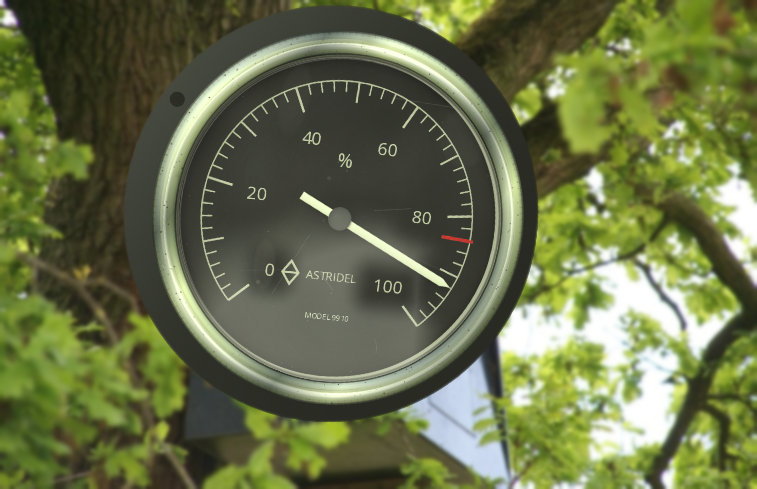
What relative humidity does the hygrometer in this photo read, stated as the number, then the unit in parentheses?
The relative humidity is 92 (%)
